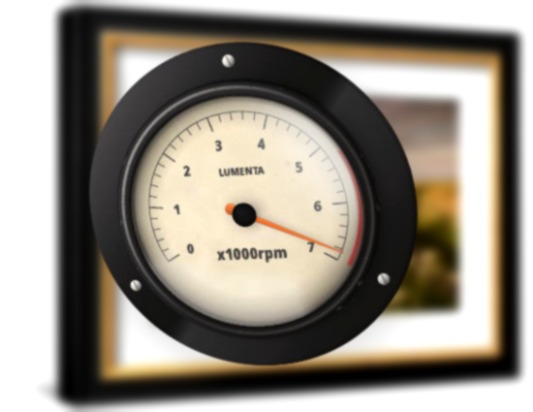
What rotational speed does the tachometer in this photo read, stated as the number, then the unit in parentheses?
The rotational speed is 6800 (rpm)
